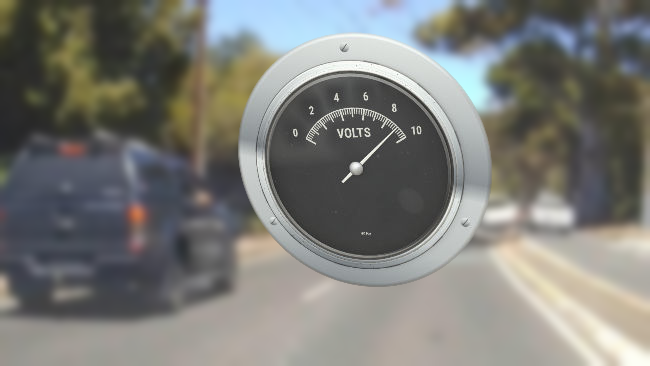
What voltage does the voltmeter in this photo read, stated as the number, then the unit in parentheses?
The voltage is 9 (V)
